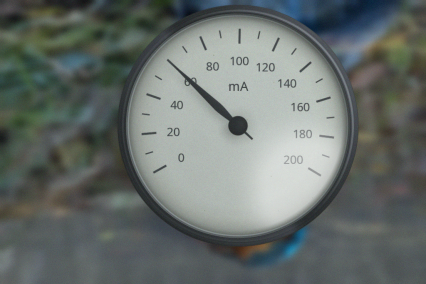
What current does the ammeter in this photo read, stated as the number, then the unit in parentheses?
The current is 60 (mA)
